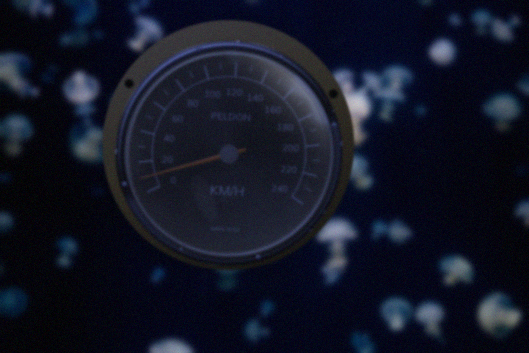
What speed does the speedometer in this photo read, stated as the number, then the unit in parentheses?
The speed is 10 (km/h)
